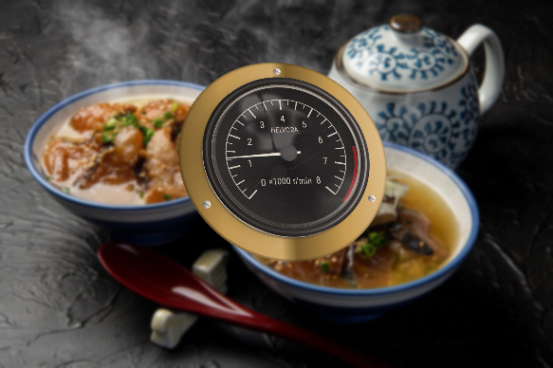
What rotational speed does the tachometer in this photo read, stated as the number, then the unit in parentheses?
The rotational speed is 1250 (rpm)
